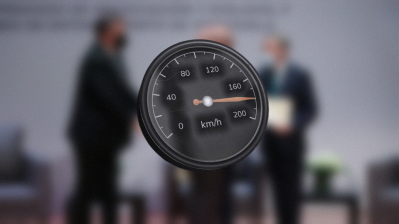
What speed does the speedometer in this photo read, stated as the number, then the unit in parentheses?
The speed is 180 (km/h)
